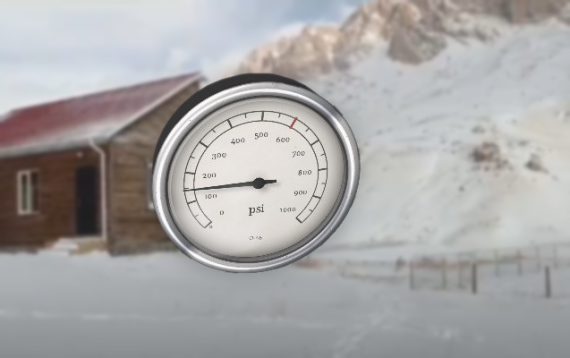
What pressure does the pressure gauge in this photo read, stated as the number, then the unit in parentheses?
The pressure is 150 (psi)
